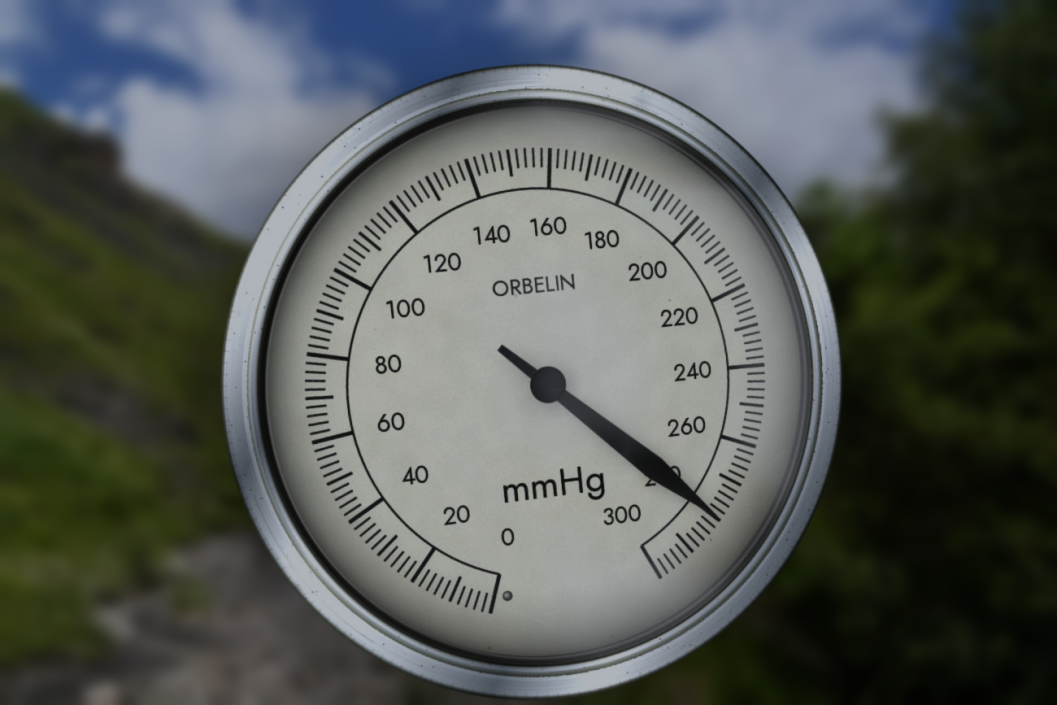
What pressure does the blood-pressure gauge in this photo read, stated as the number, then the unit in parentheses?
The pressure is 280 (mmHg)
